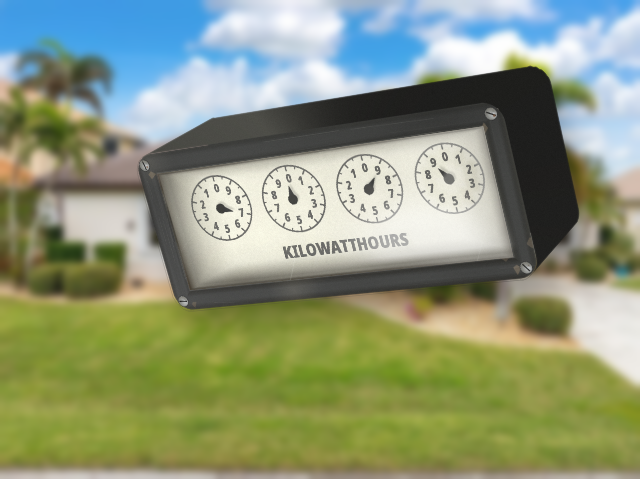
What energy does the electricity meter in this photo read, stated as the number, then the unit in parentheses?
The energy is 6989 (kWh)
